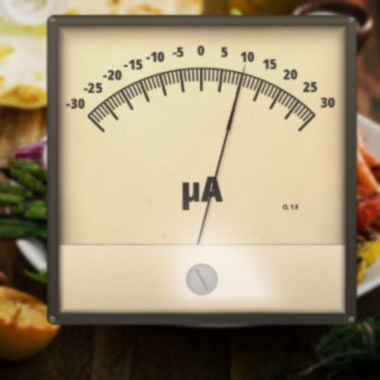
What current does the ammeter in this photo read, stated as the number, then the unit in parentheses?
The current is 10 (µA)
